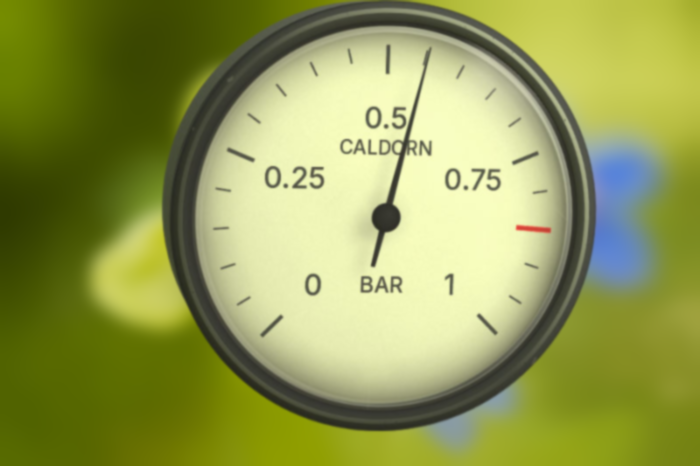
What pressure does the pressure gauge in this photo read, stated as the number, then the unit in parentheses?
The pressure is 0.55 (bar)
